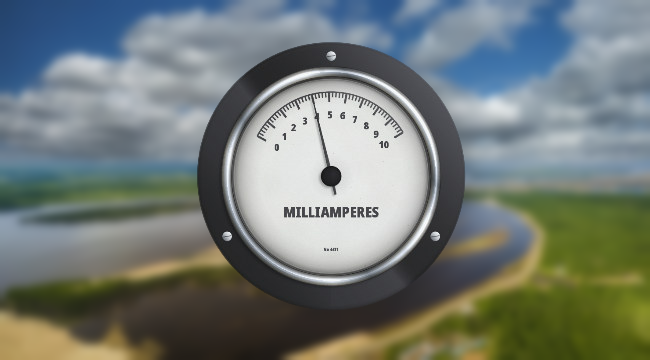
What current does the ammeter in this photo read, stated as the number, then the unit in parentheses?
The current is 4 (mA)
